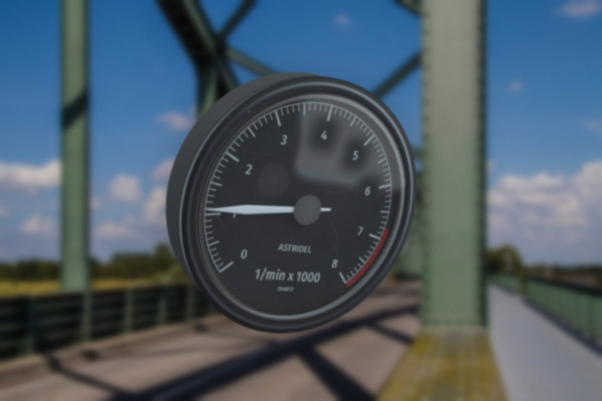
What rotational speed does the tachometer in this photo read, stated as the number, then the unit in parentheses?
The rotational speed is 1100 (rpm)
